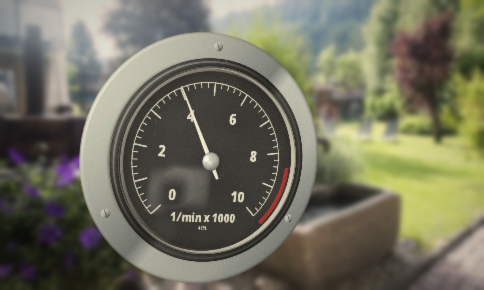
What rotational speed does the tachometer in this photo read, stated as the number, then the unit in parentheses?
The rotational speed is 4000 (rpm)
